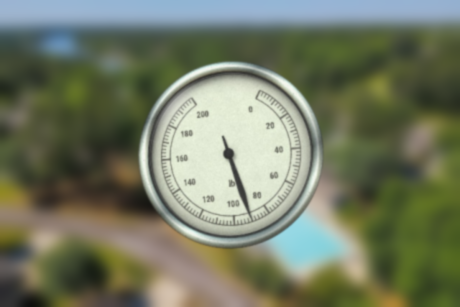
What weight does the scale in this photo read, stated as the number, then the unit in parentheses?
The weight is 90 (lb)
